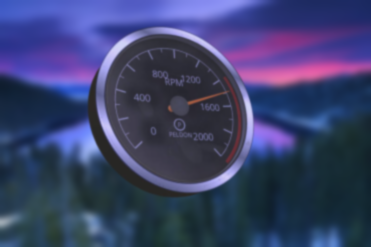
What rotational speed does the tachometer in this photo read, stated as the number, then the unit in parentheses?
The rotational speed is 1500 (rpm)
